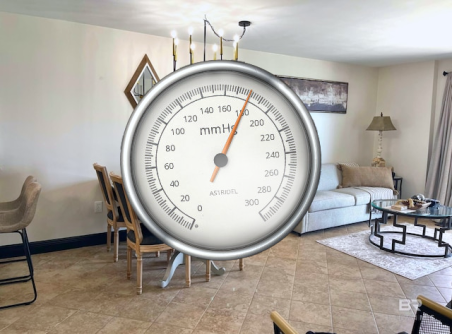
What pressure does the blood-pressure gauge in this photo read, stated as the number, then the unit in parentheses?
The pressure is 180 (mmHg)
